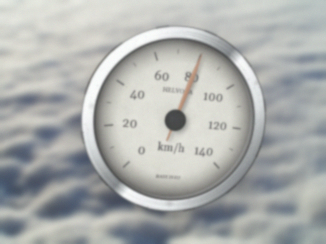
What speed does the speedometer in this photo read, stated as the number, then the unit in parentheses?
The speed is 80 (km/h)
